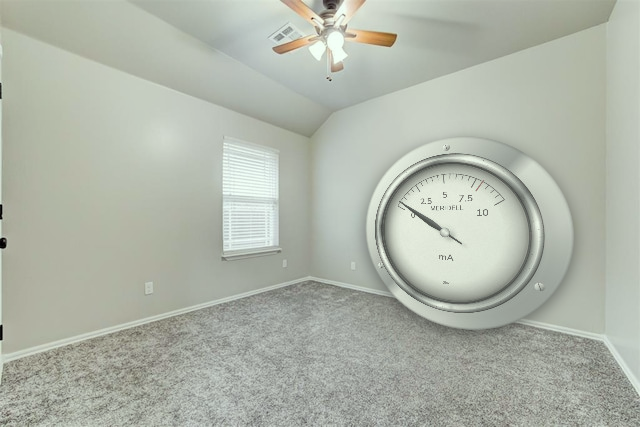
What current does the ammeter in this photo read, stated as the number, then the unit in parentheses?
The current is 0.5 (mA)
